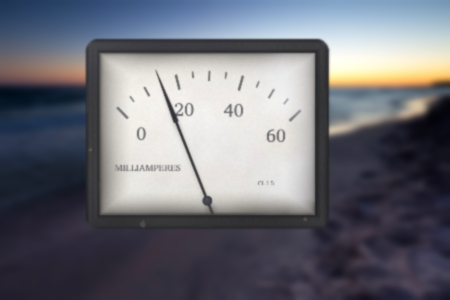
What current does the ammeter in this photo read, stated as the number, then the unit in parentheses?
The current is 15 (mA)
